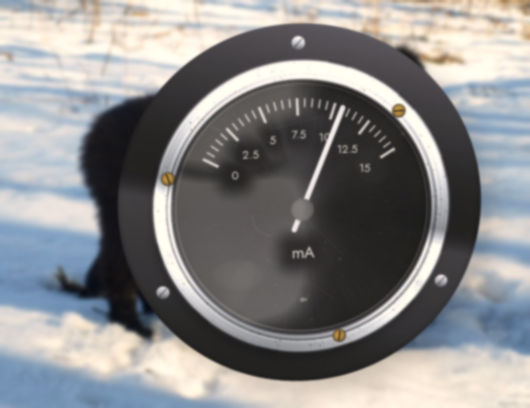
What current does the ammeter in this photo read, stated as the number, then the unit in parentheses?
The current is 10.5 (mA)
